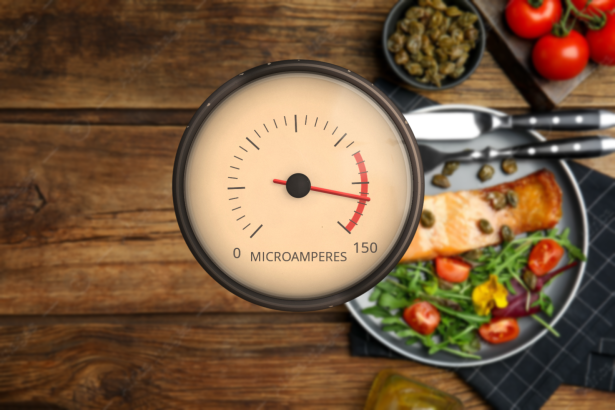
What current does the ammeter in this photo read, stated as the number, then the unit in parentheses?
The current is 132.5 (µA)
